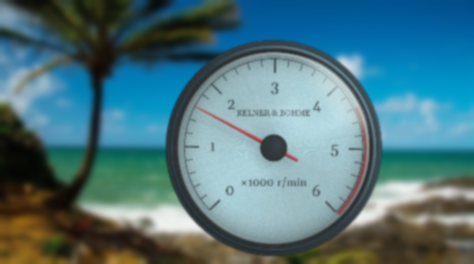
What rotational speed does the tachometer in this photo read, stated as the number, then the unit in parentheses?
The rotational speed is 1600 (rpm)
